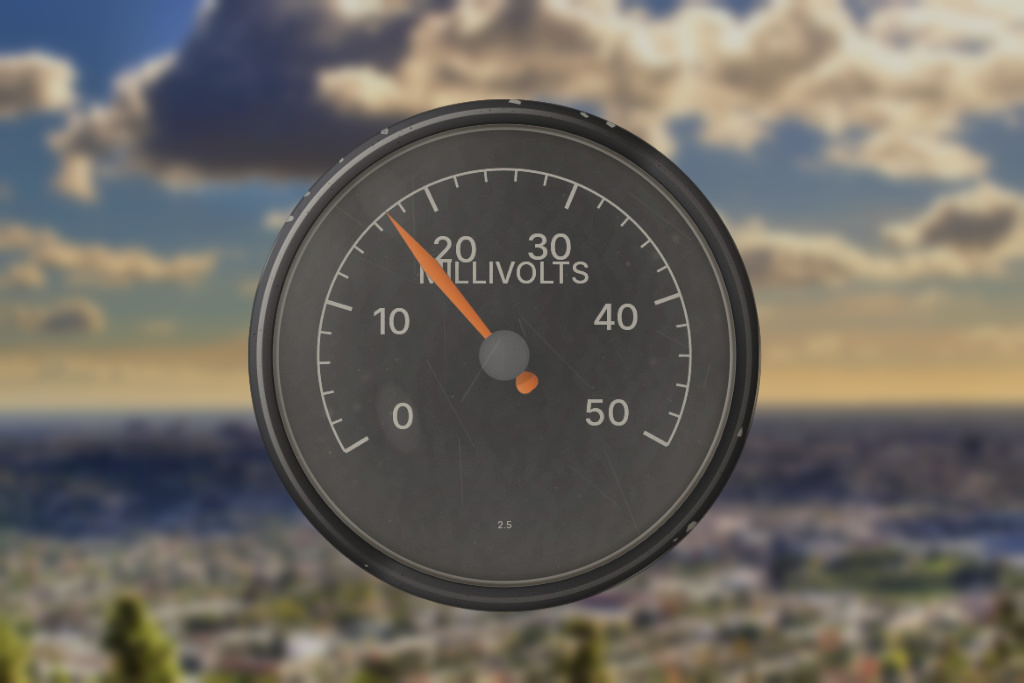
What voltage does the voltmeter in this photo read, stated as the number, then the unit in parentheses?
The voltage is 17 (mV)
